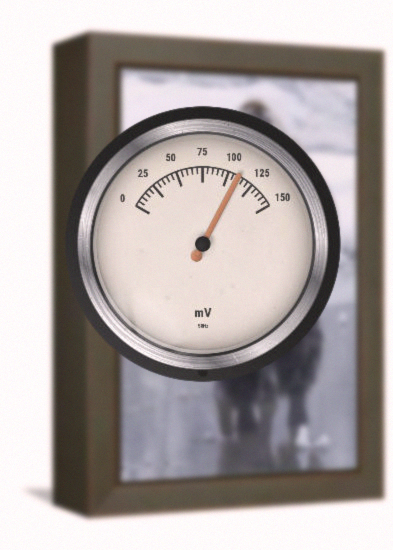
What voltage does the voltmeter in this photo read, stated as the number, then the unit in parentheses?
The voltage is 110 (mV)
